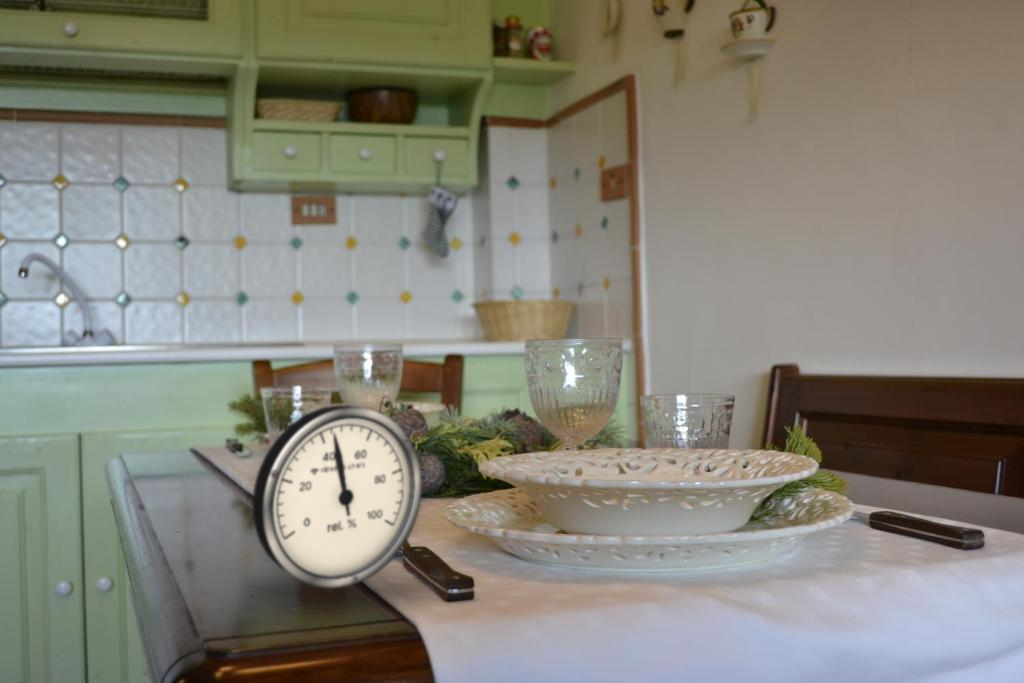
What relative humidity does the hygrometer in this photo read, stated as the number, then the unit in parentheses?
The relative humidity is 44 (%)
